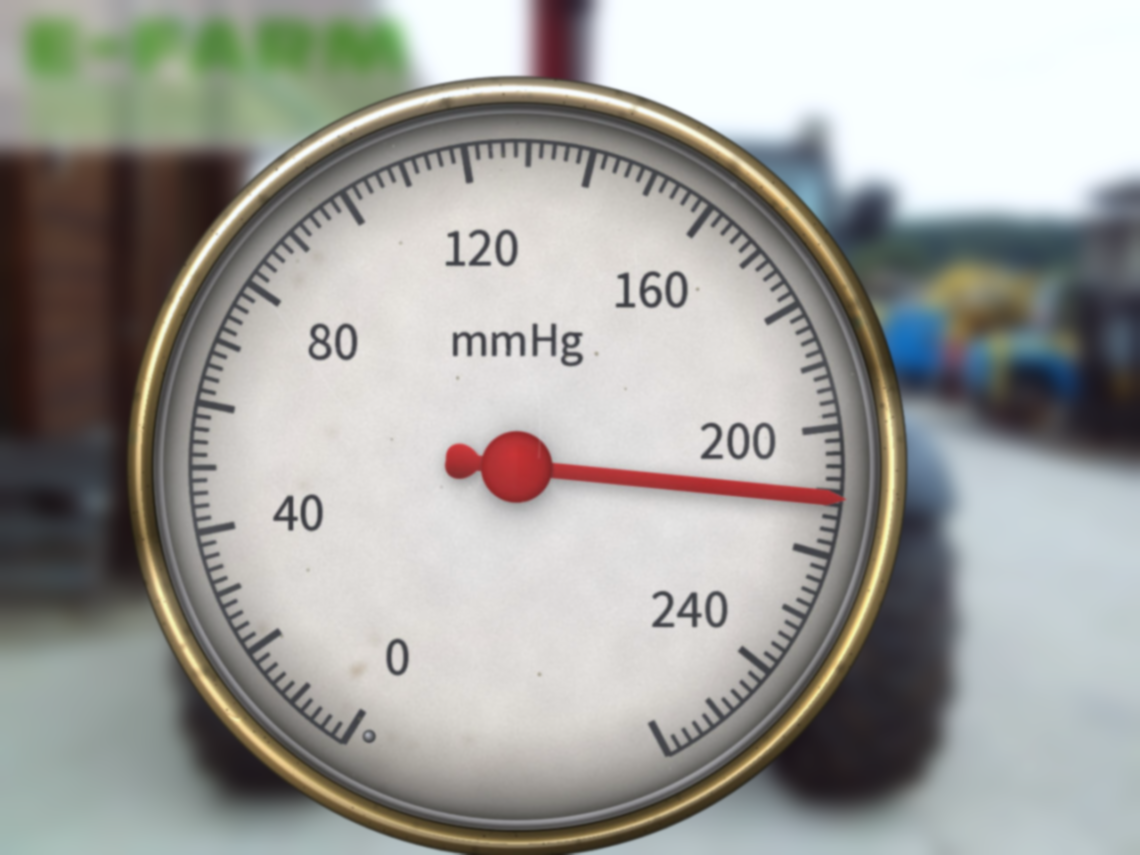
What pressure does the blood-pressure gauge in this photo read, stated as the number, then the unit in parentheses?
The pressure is 211 (mmHg)
